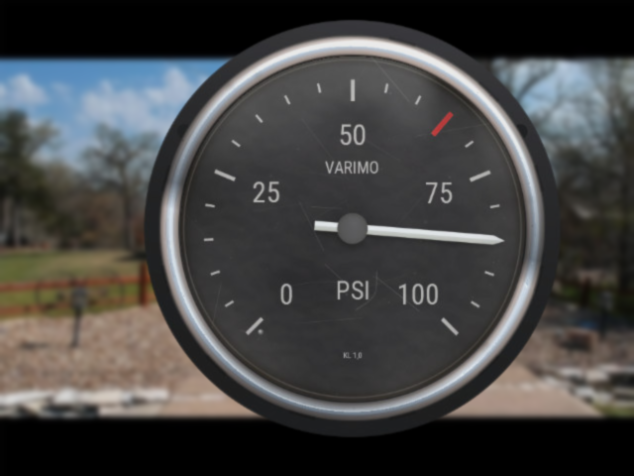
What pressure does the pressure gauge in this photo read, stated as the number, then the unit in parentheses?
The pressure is 85 (psi)
